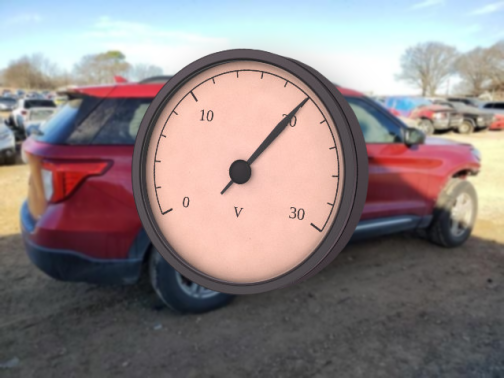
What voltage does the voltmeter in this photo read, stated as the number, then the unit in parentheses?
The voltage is 20 (V)
